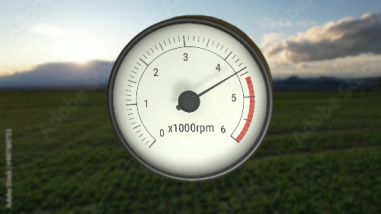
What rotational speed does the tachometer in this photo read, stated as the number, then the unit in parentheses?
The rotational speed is 4400 (rpm)
